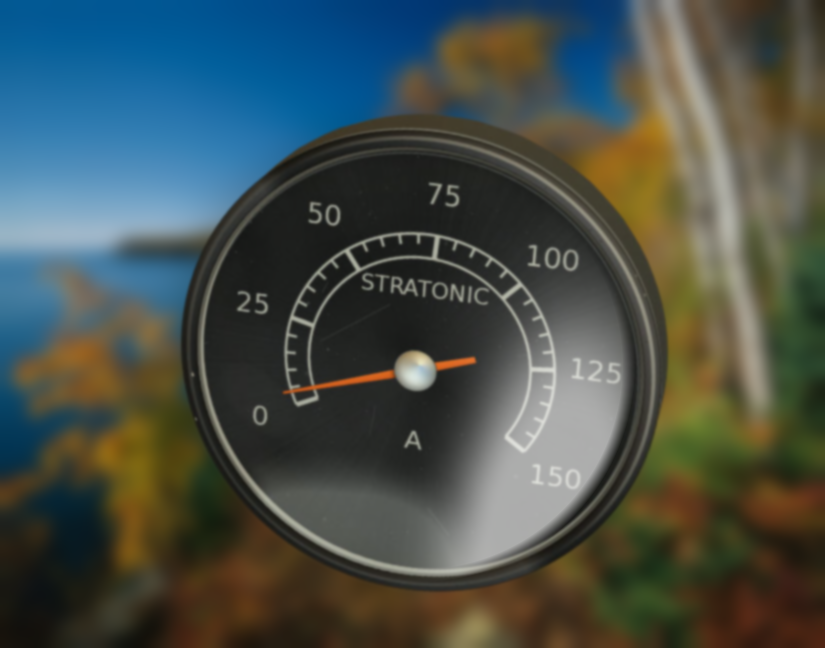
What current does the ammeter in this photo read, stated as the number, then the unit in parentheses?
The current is 5 (A)
